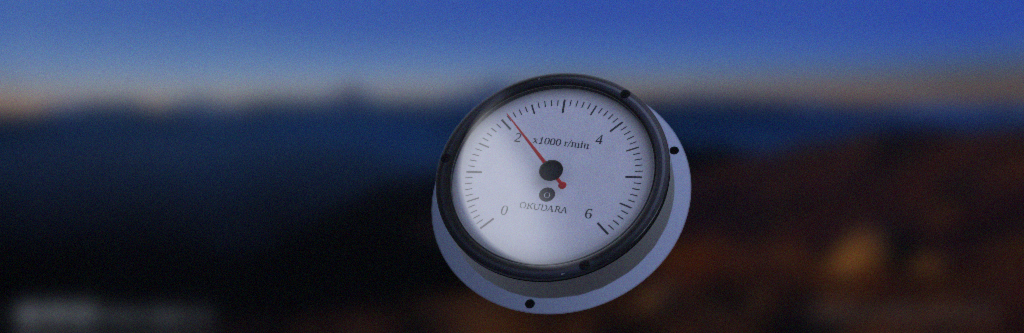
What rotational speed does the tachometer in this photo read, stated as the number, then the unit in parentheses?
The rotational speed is 2100 (rpm)
